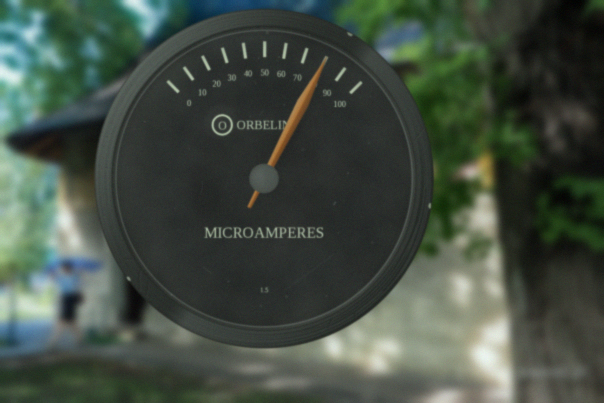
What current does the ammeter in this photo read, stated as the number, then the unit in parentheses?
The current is 80 (µA)
